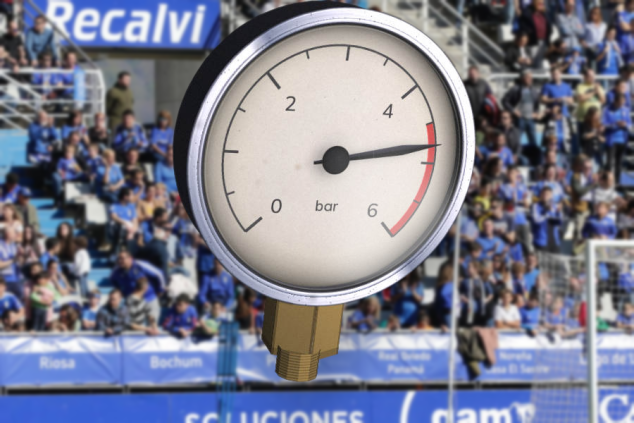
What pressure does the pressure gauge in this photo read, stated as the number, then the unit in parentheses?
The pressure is 4.75 (bar)
